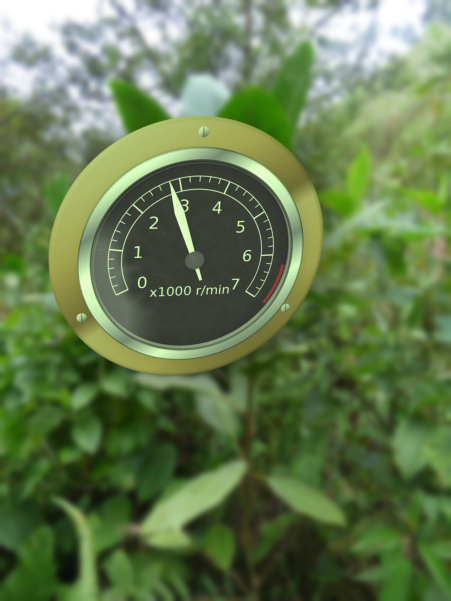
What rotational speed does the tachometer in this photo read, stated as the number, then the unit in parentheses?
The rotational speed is 2800 (rpm)
